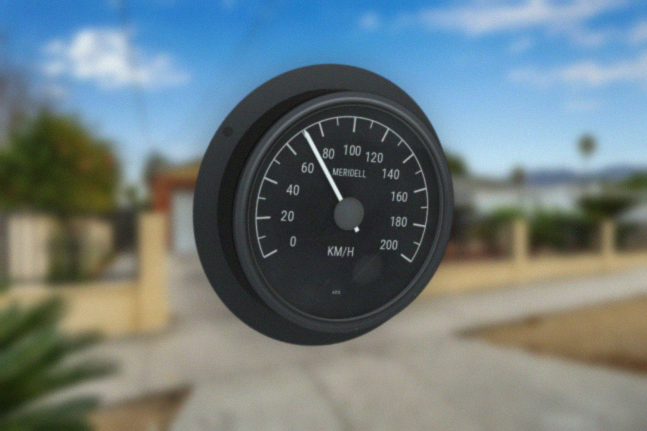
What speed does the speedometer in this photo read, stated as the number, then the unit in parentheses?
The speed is 70 (km/h)
